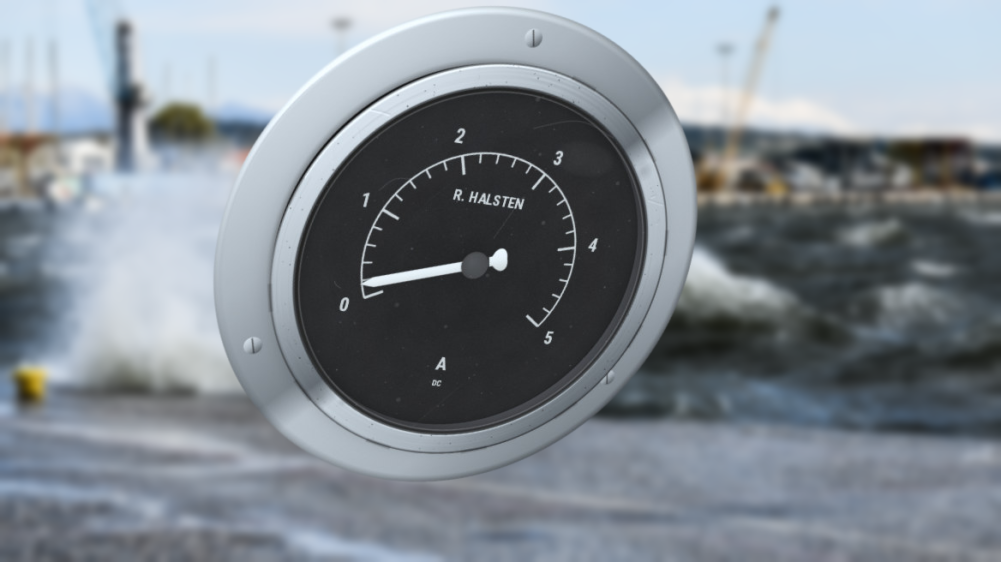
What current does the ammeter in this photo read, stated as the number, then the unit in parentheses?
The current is 0.2 (A)
